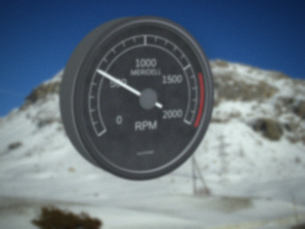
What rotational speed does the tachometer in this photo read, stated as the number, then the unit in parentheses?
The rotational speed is 500 (rpm)
